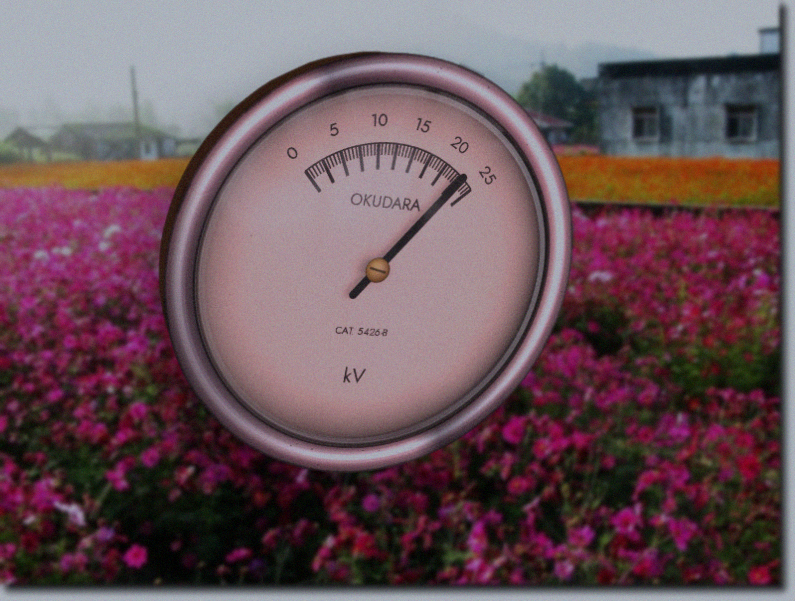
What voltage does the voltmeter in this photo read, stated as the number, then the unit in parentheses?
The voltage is 22.5 (kV)
